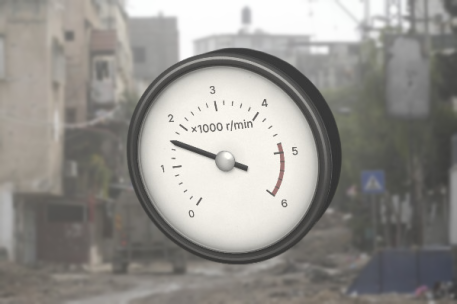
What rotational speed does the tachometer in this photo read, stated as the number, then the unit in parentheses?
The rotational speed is 1600 (rpm)
